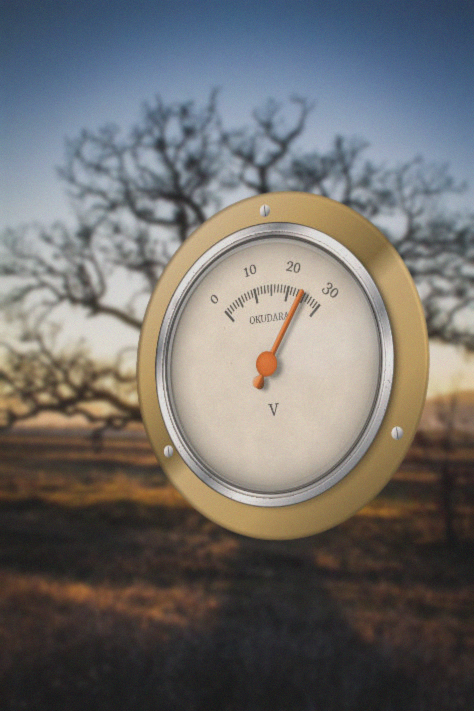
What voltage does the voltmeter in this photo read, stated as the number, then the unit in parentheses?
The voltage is 25 (V)
